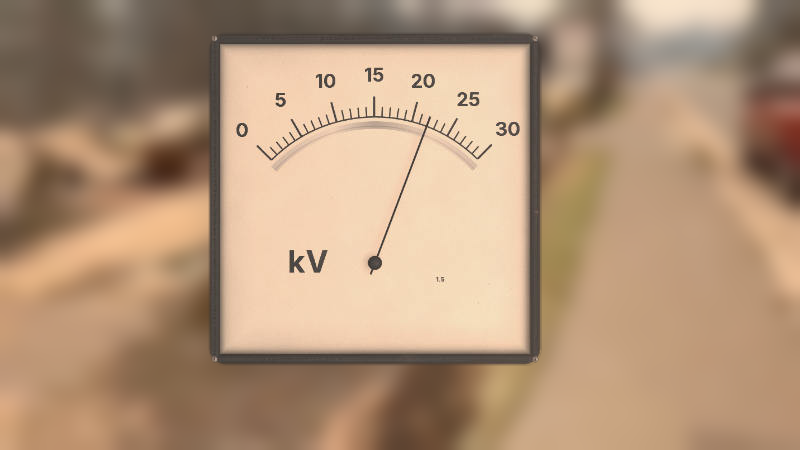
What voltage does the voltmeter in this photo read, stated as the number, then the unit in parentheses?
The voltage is 22 (kV)
